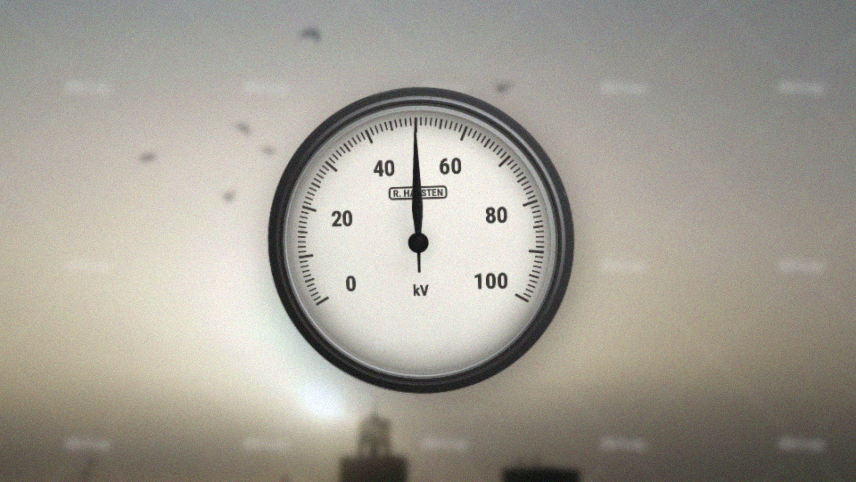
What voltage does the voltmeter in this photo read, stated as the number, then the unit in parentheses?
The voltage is 50 (kV)
